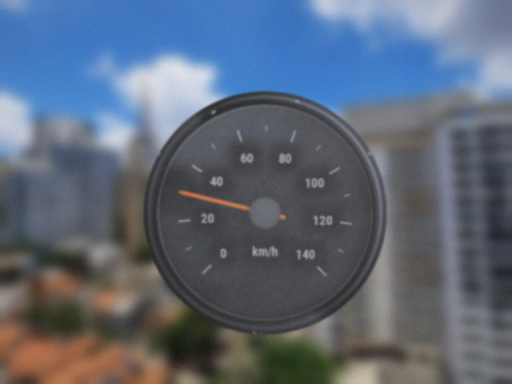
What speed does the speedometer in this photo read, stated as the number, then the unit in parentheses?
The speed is 30 (km/h)
